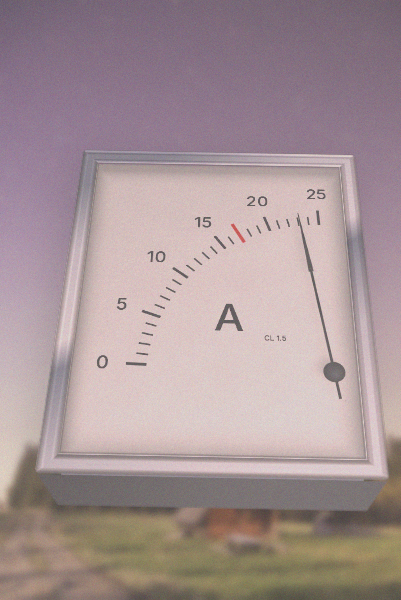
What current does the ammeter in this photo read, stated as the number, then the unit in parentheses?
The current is 23 (A)
